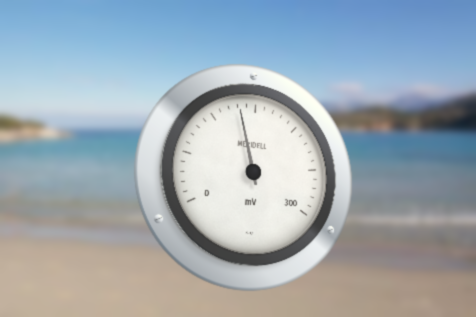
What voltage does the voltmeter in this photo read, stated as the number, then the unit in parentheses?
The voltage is 130 (mV)
